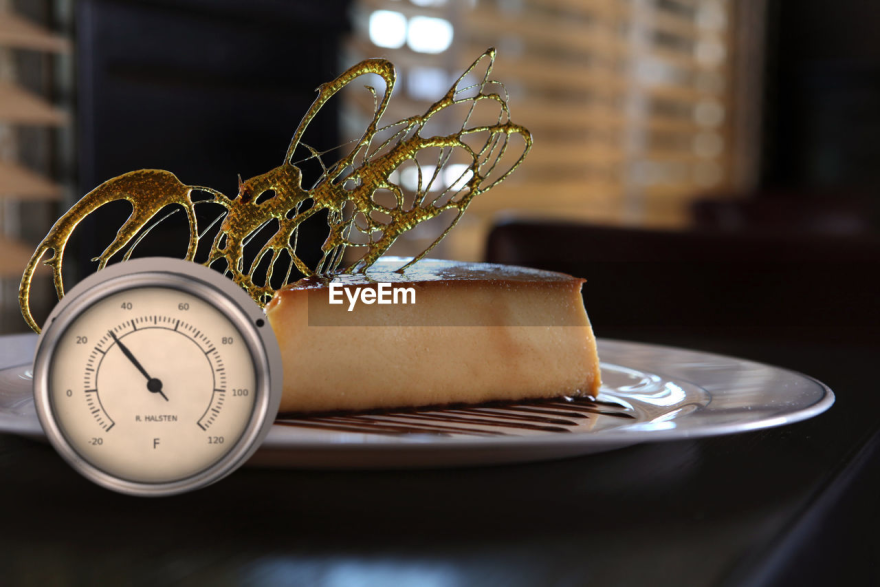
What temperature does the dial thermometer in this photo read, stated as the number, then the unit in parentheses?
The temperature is 30 (°F)
